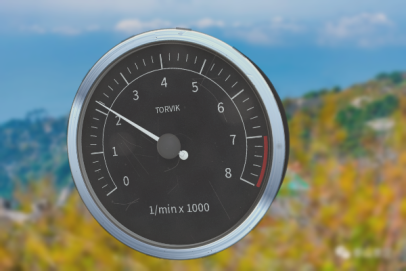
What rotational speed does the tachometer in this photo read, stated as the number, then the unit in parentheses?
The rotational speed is 2200 (rpm)
